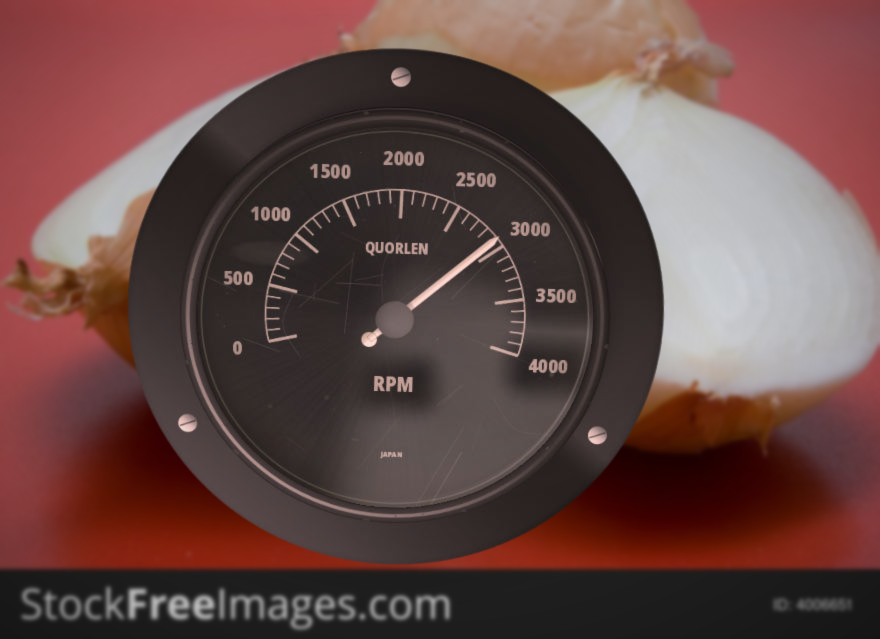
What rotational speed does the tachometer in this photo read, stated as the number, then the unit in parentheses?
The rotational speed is 2900 (rpm)
